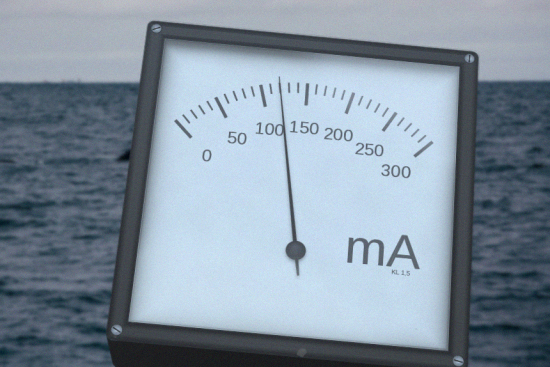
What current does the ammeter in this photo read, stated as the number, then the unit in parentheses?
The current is 120 (mA)
